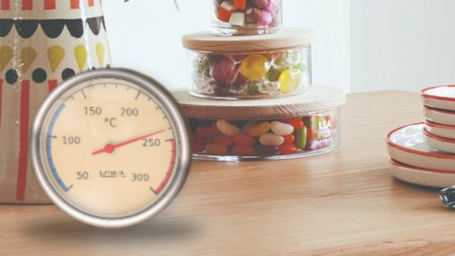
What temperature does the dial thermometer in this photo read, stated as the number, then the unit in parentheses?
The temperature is 240 (°C)
